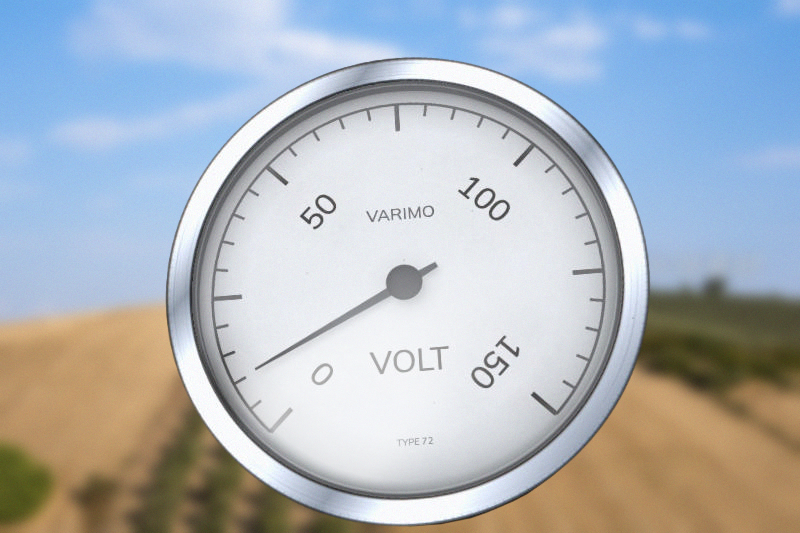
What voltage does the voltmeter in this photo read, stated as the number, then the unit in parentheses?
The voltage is 10 (V)
